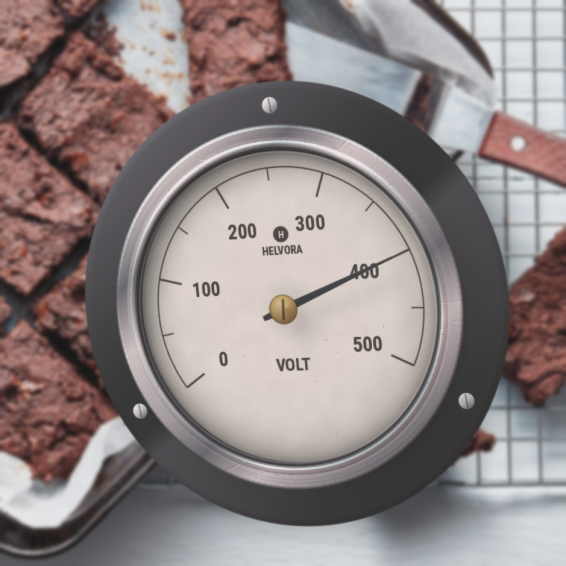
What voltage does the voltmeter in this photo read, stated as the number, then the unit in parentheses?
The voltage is 400 (V)
